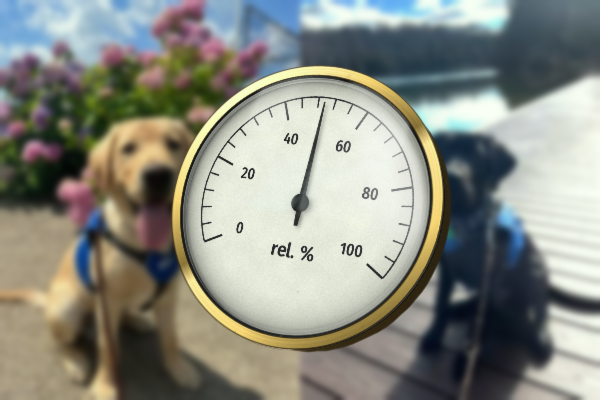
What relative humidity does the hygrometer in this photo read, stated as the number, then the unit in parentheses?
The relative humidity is 50 (%)
